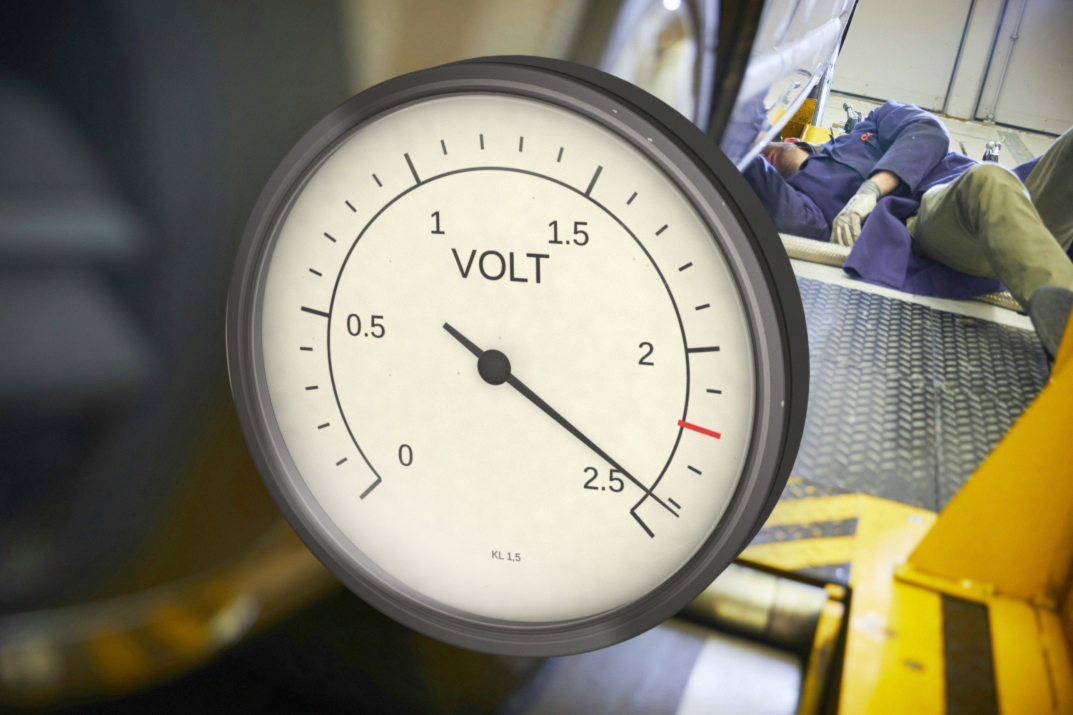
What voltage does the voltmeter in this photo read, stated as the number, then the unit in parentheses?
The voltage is 2.4 (V)
